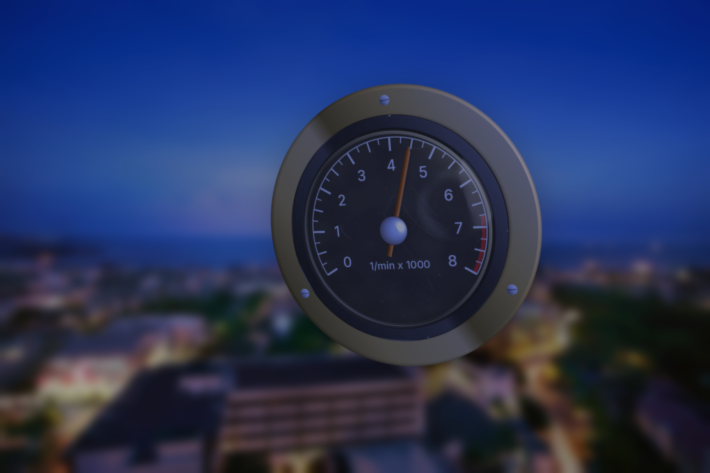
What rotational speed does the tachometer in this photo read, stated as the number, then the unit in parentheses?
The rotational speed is 4500 (rpm)
